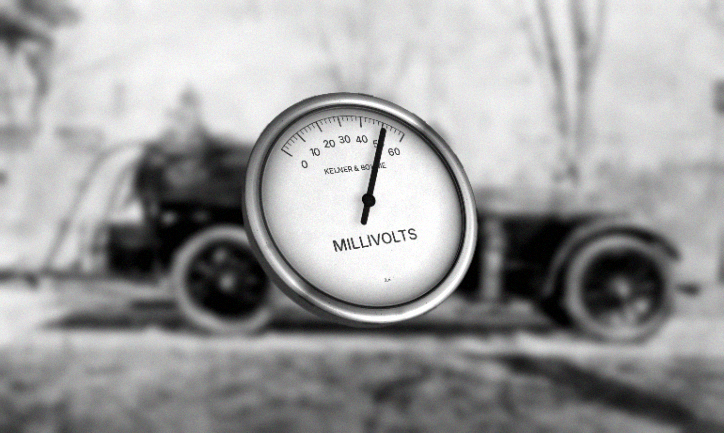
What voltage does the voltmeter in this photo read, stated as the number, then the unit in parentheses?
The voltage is 50 (mV)
